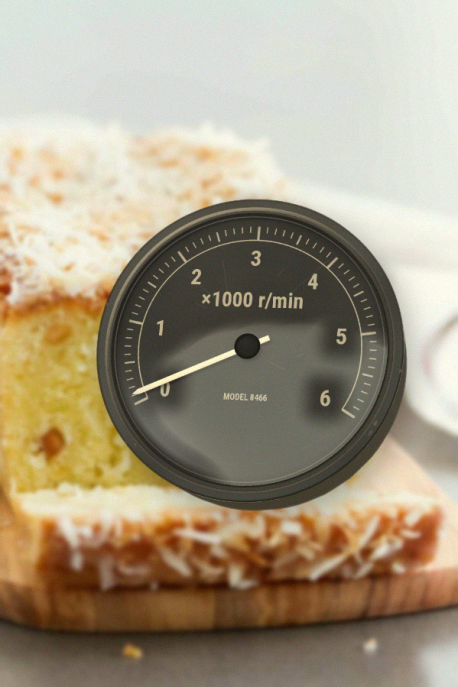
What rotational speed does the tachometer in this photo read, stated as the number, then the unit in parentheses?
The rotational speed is 100 (rpm)
